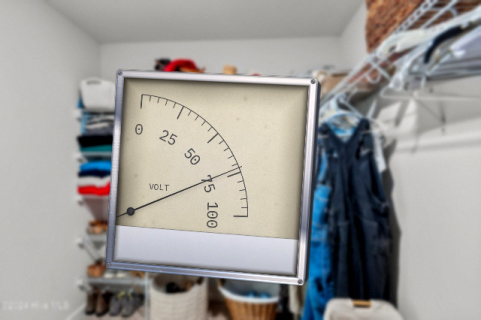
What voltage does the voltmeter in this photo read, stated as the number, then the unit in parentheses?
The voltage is 72.5 (V)
